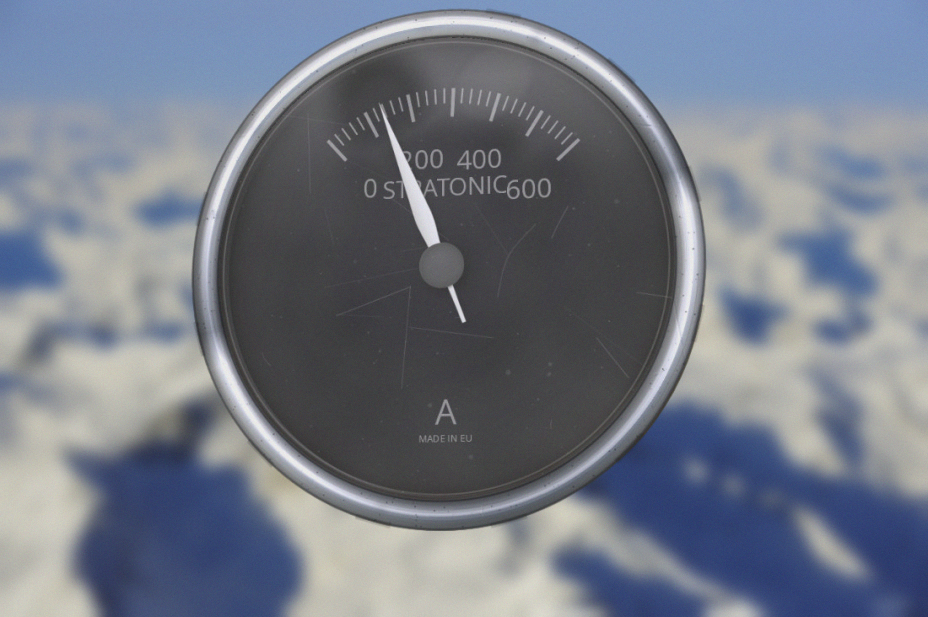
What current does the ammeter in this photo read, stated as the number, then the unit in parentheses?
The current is 140 (A)
